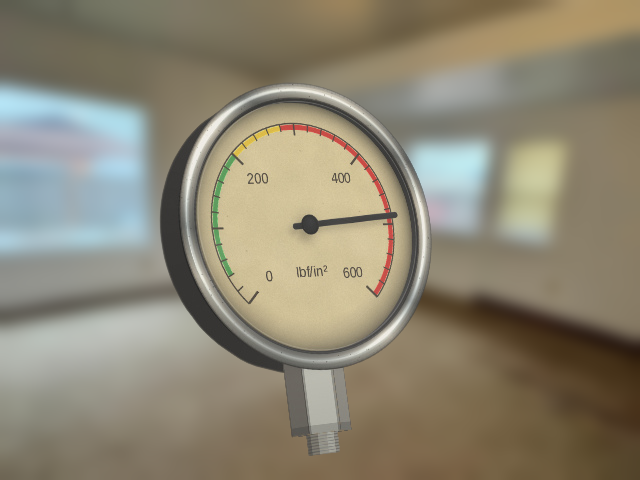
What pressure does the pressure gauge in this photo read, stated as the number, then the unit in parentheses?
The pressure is 490 (psi)
